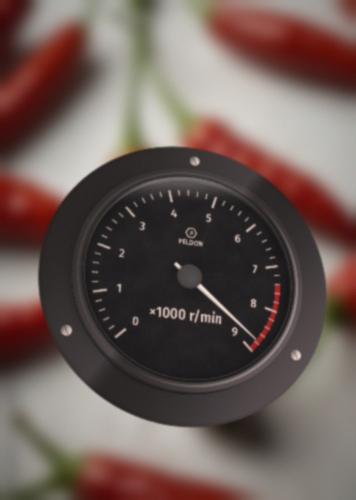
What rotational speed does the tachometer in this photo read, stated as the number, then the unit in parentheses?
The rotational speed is 8800 (rpm)
